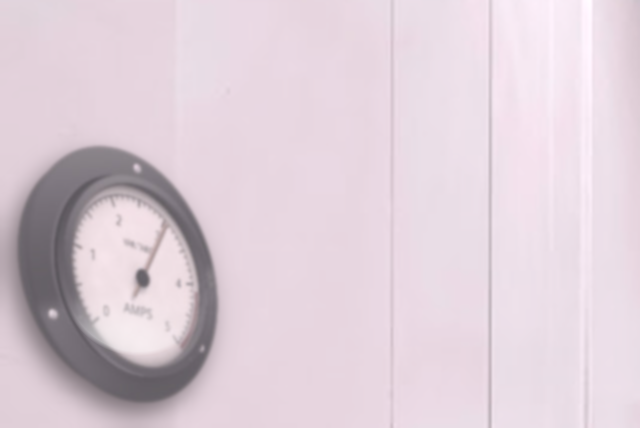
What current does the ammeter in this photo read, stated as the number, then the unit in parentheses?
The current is 3 (A)
